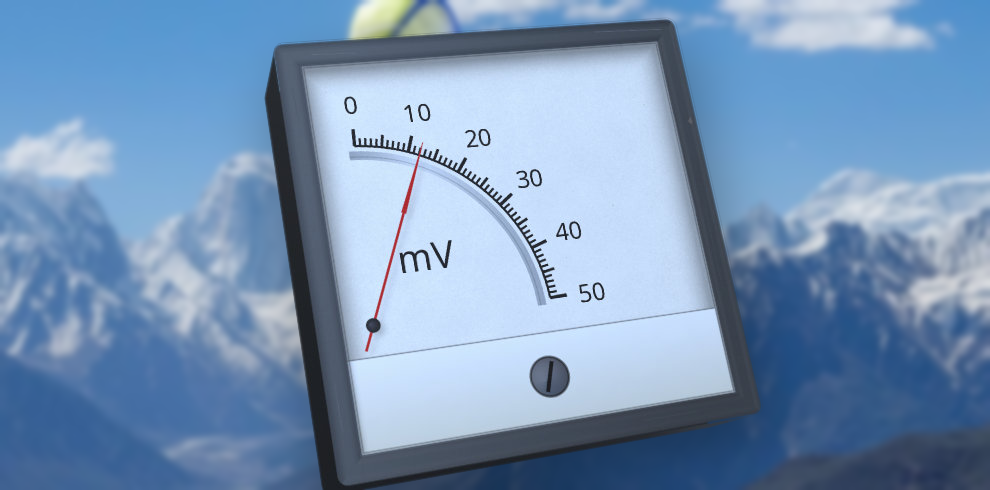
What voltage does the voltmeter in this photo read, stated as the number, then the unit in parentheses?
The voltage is 12 (mV)
